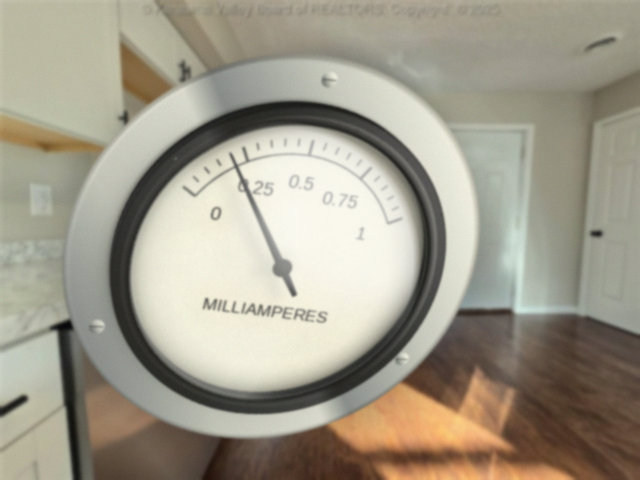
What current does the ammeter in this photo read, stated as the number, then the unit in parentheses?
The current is 0.2 (mA)
